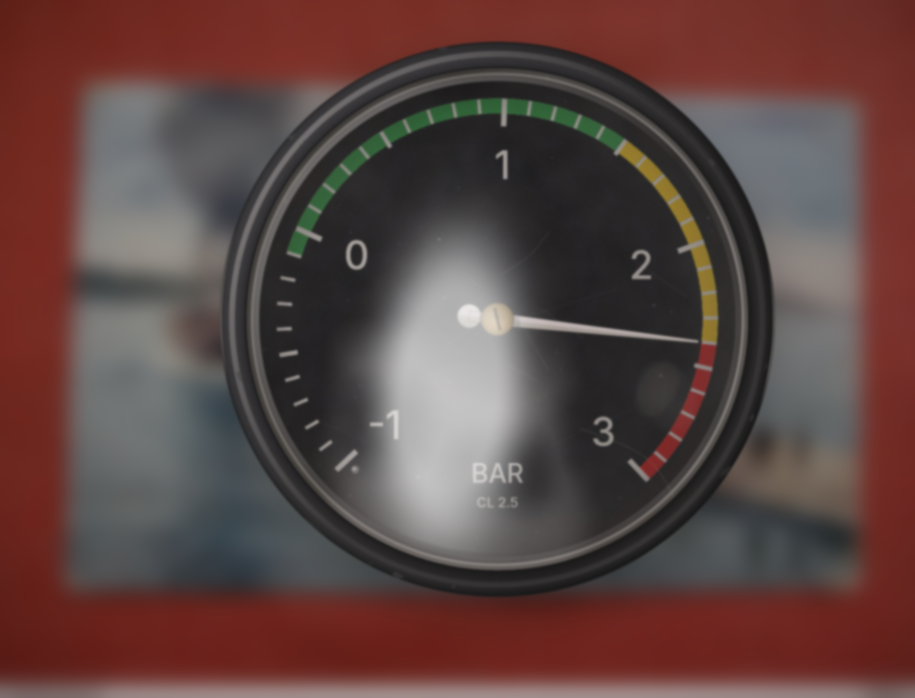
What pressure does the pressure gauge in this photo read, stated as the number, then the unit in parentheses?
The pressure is 2.4 (bar)
